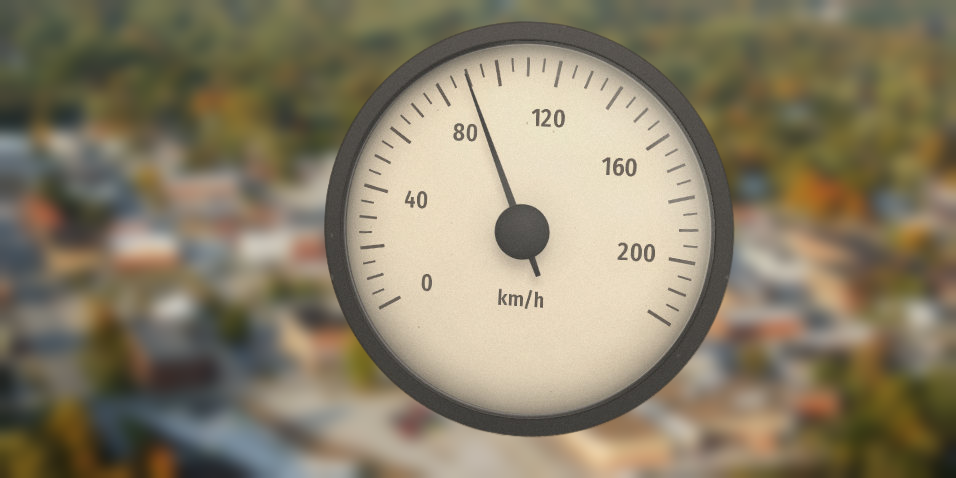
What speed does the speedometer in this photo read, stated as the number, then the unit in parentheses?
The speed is 90 (km/h)
